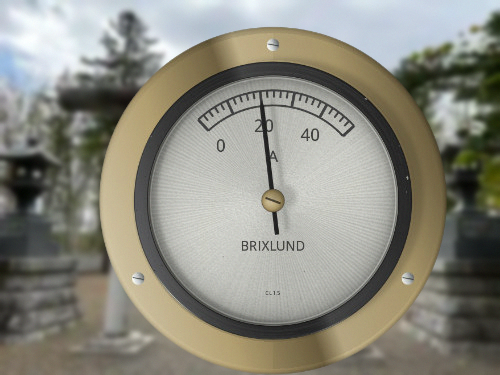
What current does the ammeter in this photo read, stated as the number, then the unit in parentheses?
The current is 20 (A)
